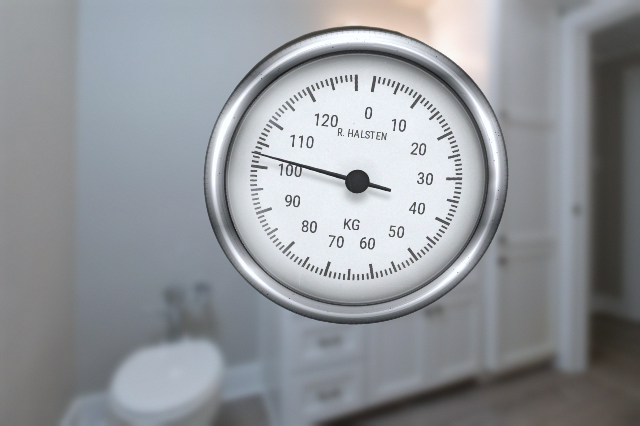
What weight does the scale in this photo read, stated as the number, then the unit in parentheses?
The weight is 103 (kg)
